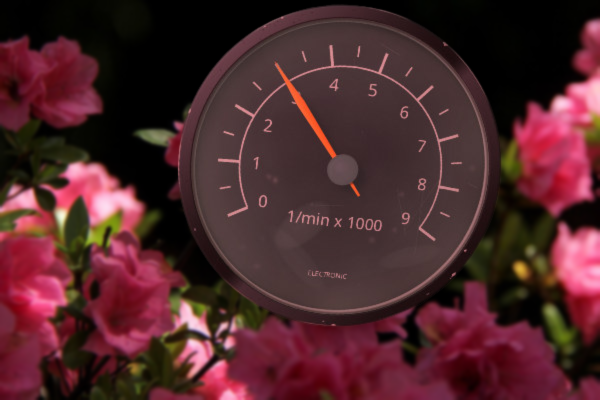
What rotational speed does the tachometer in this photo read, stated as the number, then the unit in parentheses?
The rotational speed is 3000 (rpm)
